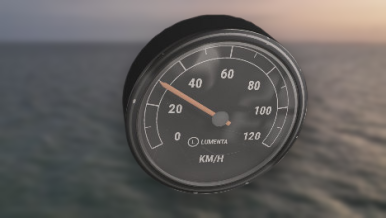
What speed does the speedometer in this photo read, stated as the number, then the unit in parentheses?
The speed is 30 (km/h)
